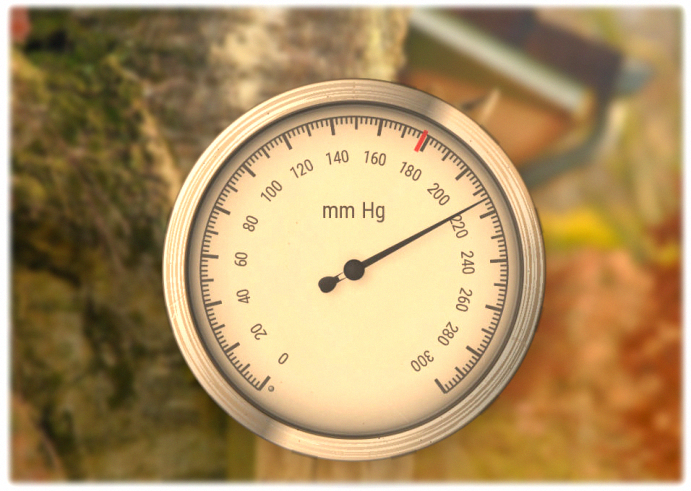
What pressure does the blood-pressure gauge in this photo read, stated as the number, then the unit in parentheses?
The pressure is 214 (mmHg)
